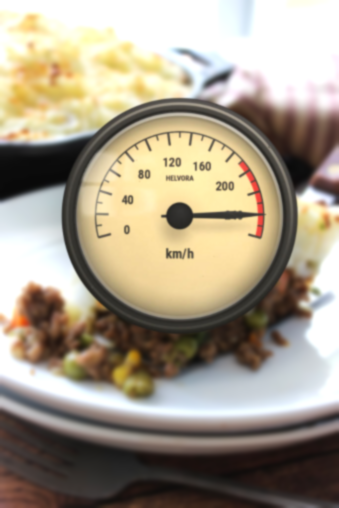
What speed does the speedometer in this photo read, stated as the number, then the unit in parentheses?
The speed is 240 (km/h)
